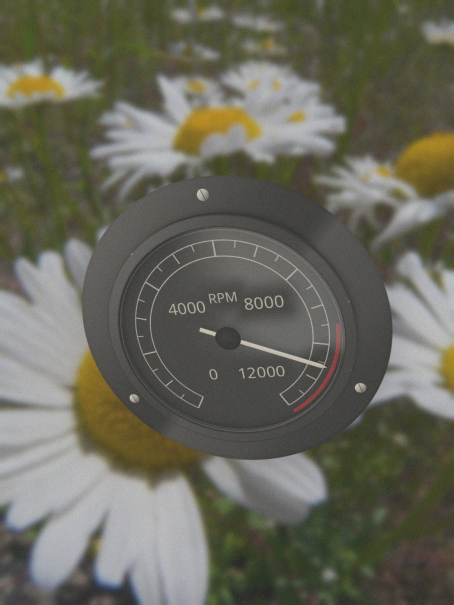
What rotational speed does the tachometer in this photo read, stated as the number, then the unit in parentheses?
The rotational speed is 10500 (rpm)
